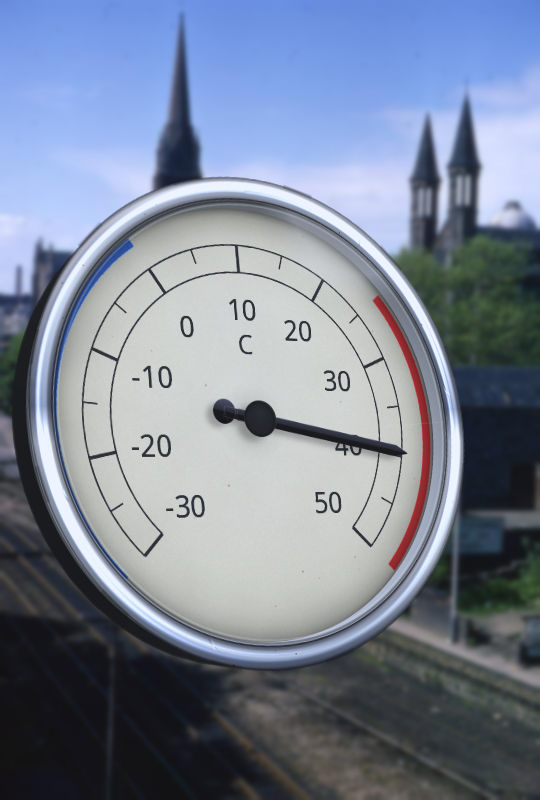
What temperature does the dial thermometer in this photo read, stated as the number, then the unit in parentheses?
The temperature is 40 (°C)
